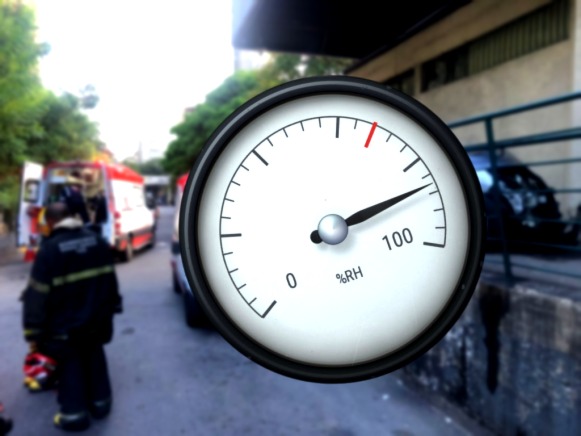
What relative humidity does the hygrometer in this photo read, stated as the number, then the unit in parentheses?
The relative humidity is 86 (%)
